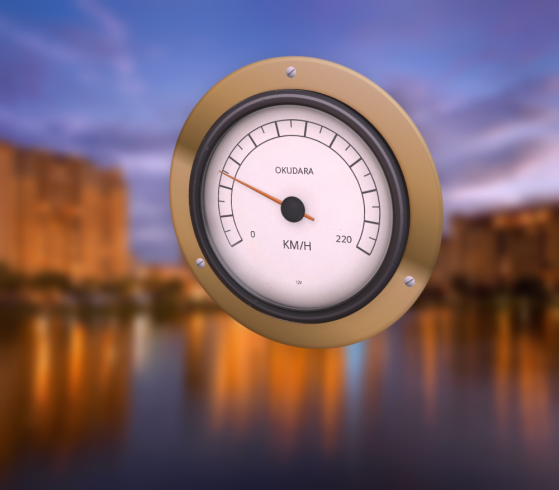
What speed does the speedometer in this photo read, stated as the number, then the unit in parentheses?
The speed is 50 (km/h)
